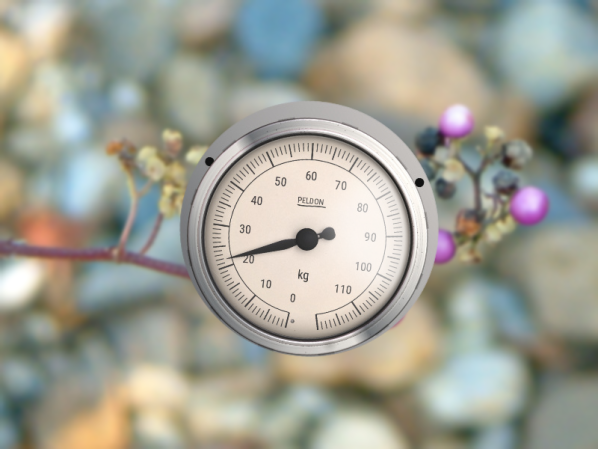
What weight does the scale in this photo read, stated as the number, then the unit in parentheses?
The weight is 22 (kg)
